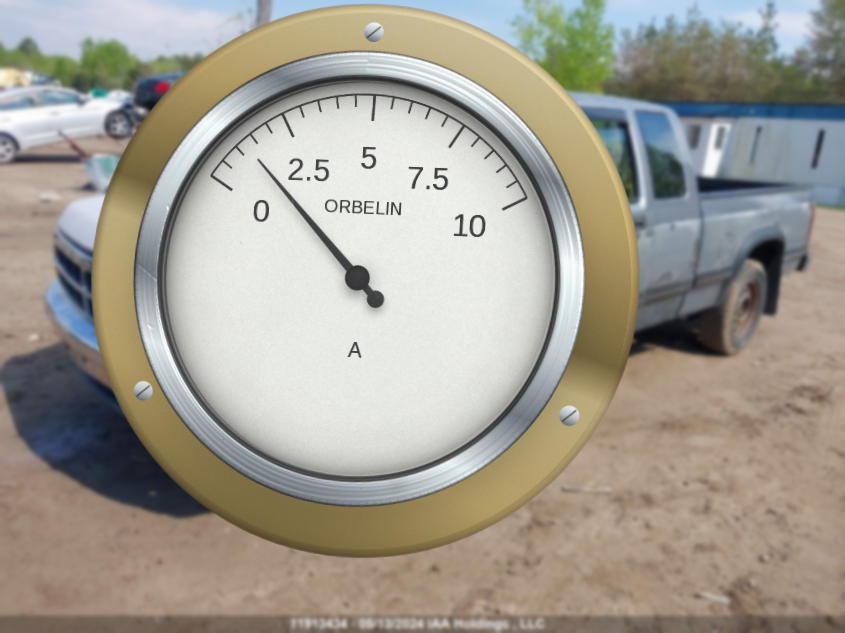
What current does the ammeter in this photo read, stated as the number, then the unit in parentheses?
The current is 1.25 (A)
